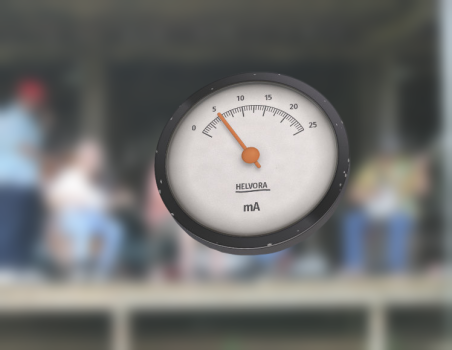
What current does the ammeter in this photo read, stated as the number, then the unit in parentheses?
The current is 5 (mA)
